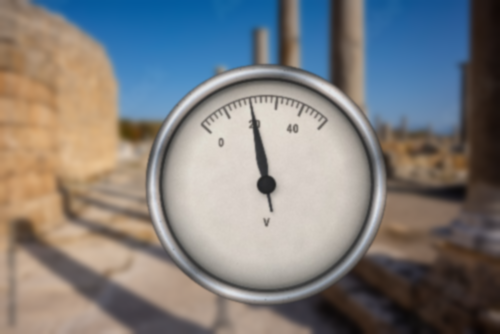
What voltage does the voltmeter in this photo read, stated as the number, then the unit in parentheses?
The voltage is 20 (V)
